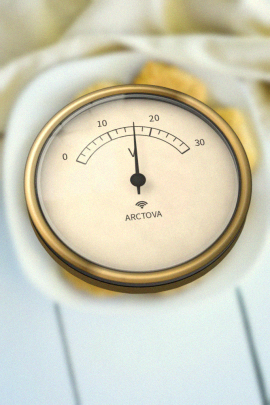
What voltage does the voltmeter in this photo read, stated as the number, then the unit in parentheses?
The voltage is 16 (V)
